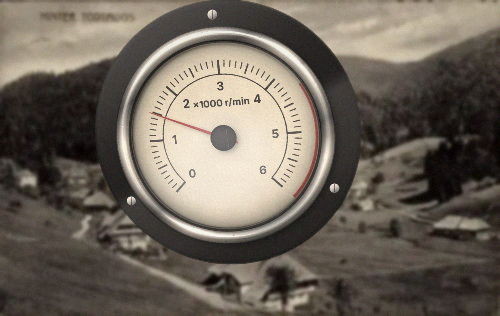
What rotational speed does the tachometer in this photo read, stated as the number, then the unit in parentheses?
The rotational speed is 1500 (rpm)
